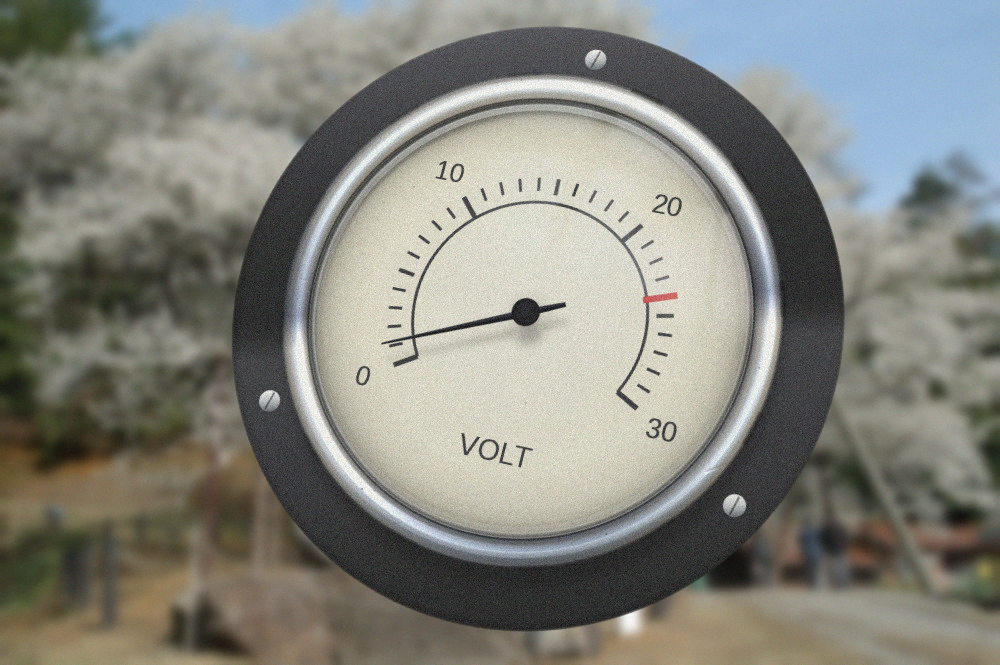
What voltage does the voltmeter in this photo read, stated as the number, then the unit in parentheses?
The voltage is 1 (V)
